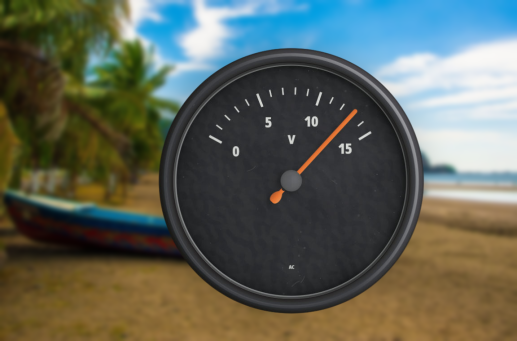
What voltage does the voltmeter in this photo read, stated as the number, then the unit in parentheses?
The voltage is 13 (V)
